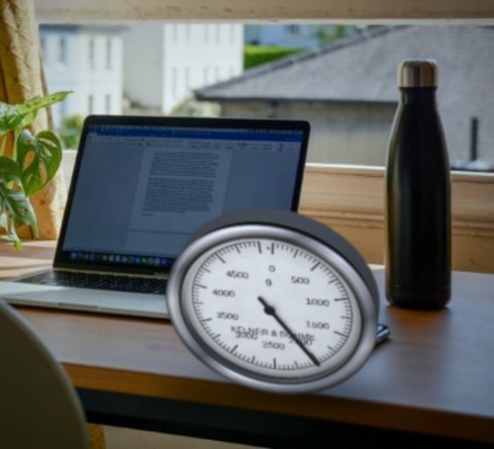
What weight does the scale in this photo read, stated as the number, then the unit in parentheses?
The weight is 2000 (g)
